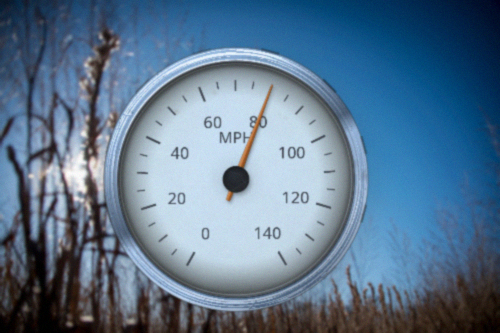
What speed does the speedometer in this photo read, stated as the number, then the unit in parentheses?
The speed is 80 (mph)
